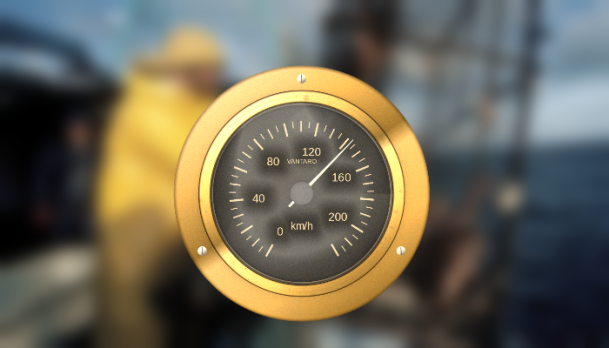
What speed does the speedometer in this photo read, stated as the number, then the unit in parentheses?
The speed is 142.5 (km/h)
